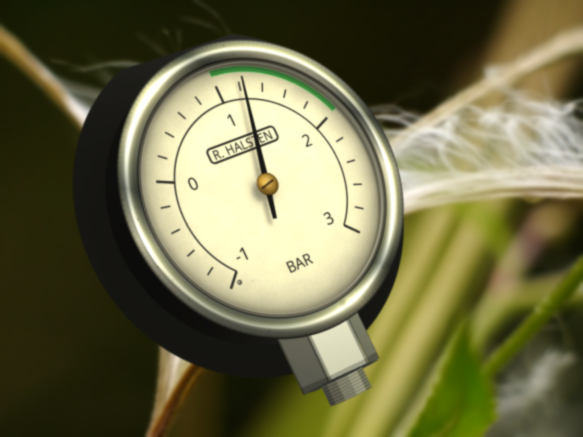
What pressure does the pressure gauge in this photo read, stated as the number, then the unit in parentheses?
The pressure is 1.2 (bar)
